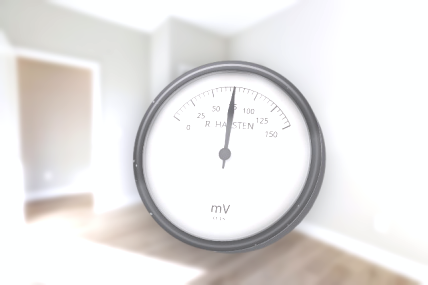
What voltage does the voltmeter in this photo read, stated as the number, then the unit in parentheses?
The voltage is 75 (mV)
